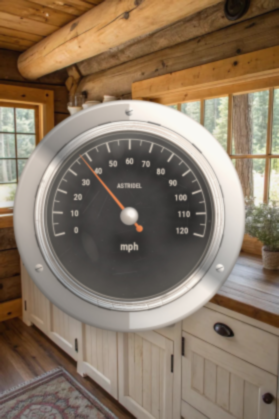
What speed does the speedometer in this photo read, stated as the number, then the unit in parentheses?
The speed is 37.5 (mph)
